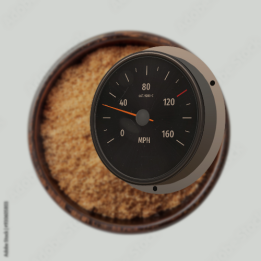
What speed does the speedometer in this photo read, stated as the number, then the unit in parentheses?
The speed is 30 (mph)
